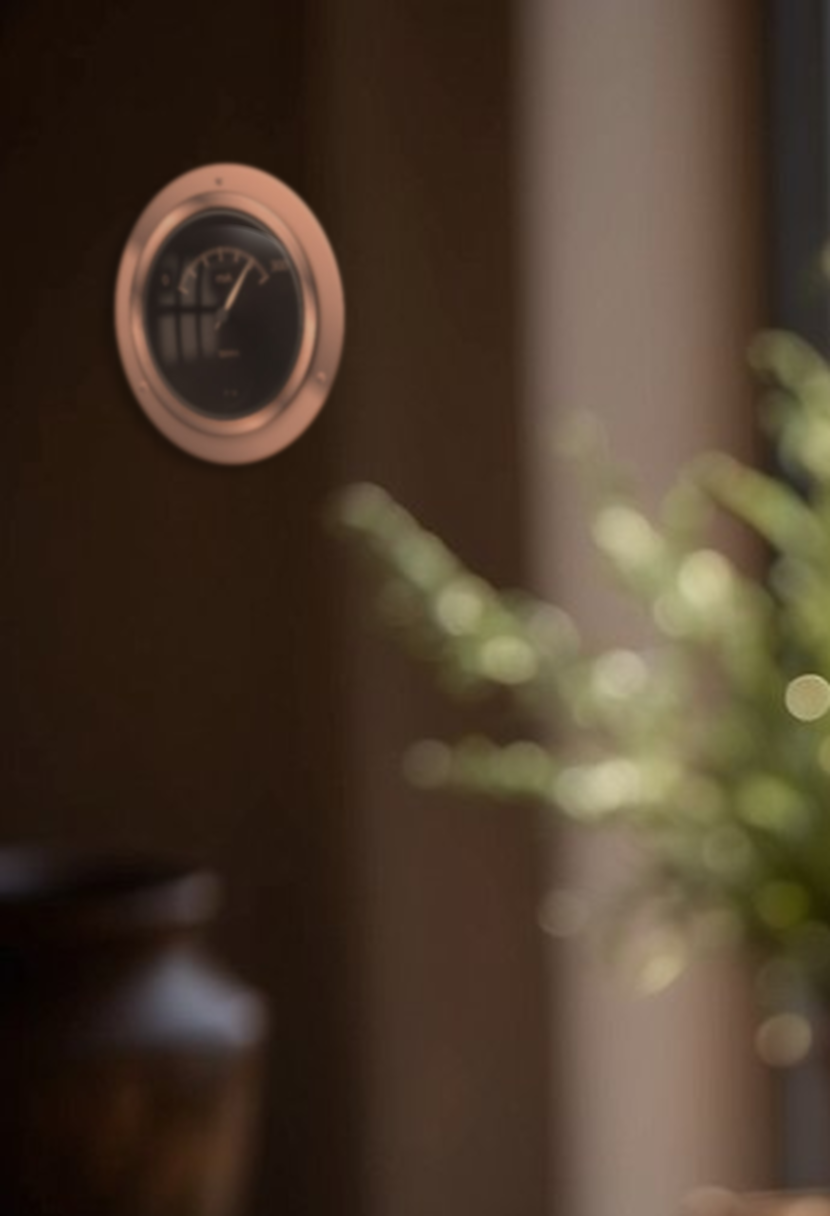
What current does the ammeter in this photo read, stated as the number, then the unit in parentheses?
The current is 250 (mA)
